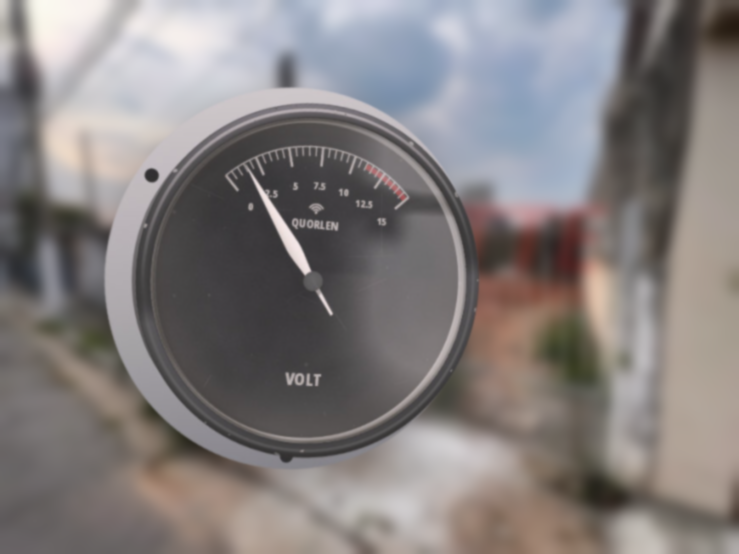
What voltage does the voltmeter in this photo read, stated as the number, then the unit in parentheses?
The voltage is 1.5 (V)
